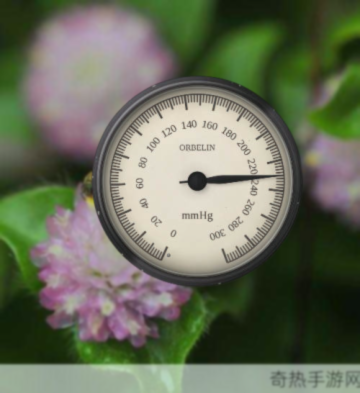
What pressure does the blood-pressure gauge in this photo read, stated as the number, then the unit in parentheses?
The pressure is 230 (mmHg)
